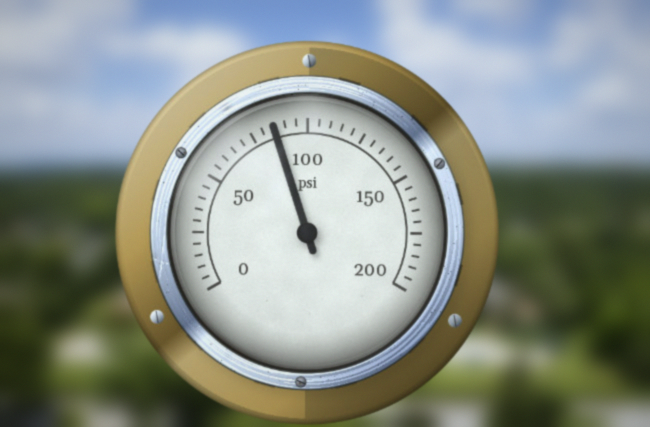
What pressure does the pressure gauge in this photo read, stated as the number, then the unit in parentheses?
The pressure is 85 (psi)
